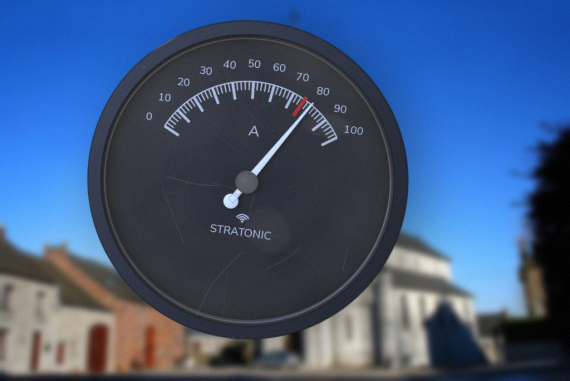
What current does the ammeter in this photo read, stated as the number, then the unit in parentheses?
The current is 80 (A)
